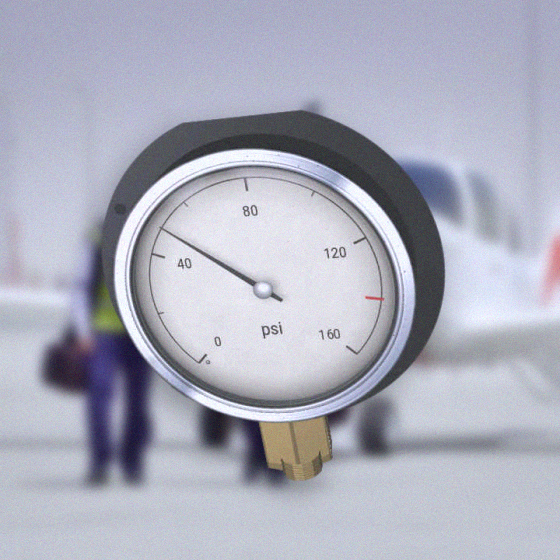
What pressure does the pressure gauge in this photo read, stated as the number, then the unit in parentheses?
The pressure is 50 (psi)
